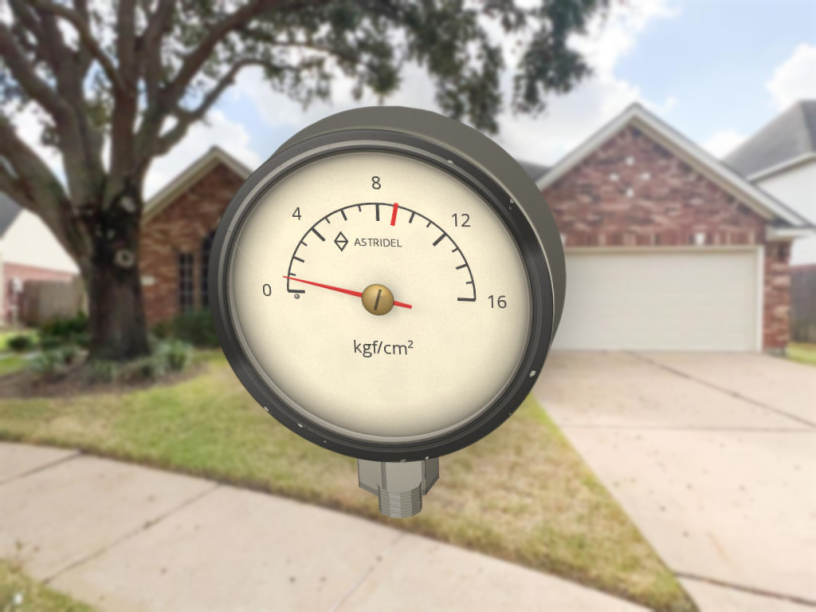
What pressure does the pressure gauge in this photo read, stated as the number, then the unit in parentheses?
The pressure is 1 (kg/cm²)
